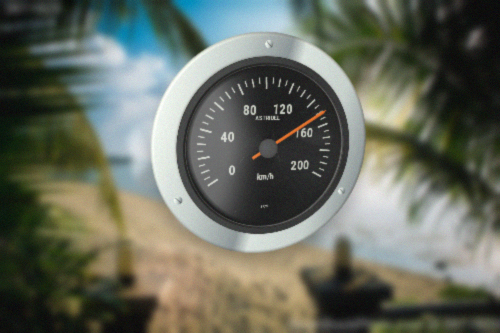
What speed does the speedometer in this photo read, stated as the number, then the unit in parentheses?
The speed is 150 (km/h)
